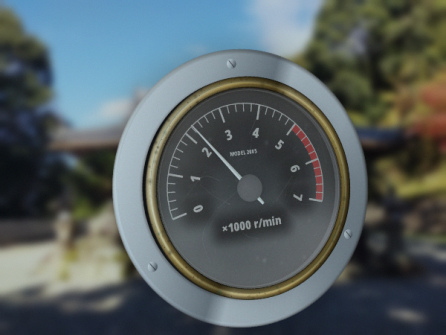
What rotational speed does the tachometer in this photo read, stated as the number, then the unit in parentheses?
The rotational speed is 2200 (rpm)
